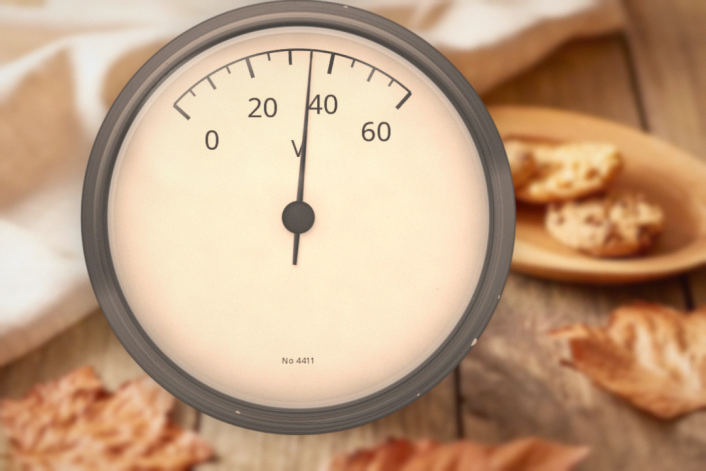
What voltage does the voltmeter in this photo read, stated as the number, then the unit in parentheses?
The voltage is 35 (V)
